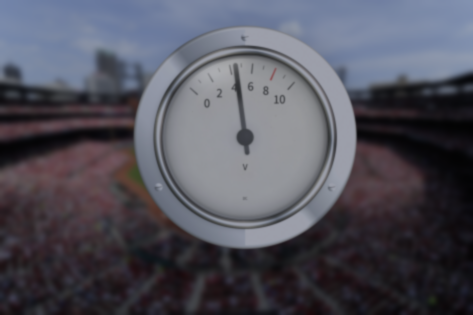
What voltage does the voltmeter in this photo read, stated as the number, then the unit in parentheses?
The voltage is 4.5 (V)
